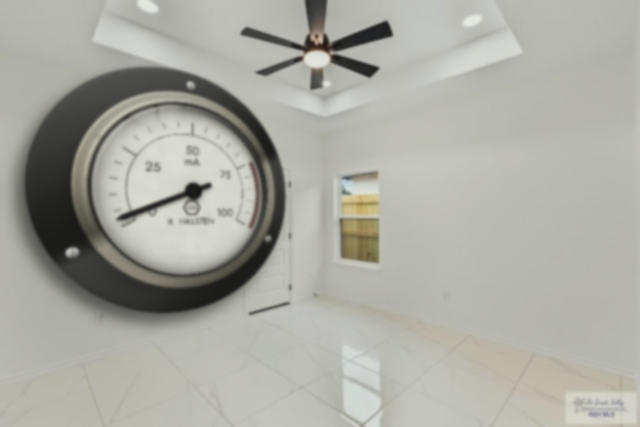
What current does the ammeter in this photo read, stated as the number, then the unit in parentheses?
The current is 2.5 (mA)
